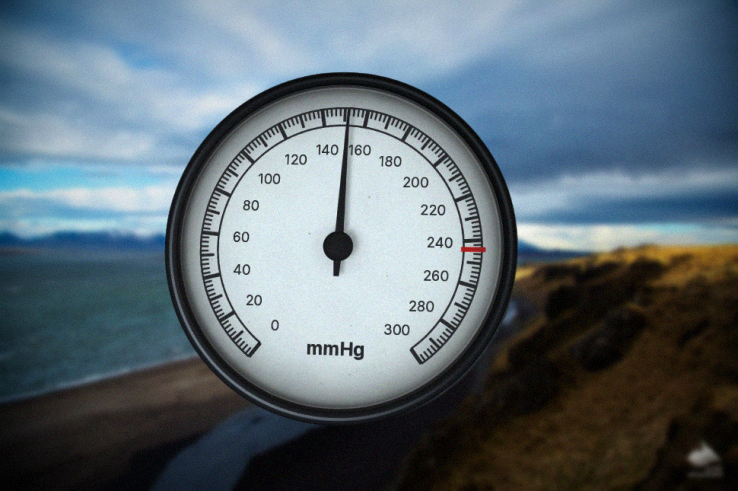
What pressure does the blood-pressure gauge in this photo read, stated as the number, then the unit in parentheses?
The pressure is 152 (mmHg)
